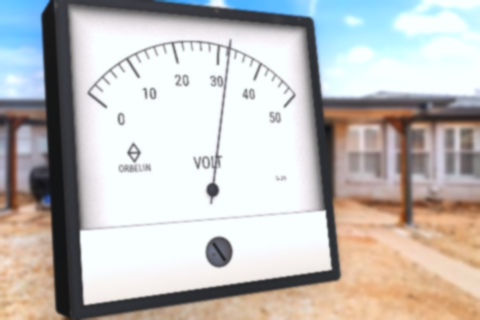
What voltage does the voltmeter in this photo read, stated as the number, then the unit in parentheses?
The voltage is 32 (V)
